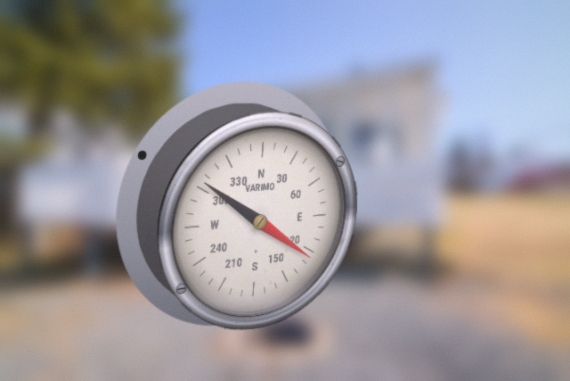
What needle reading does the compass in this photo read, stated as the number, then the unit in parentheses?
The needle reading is 125 (°)
